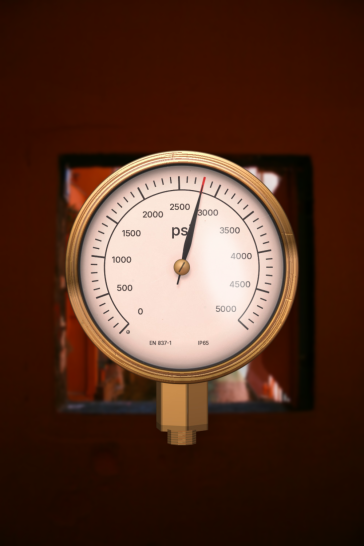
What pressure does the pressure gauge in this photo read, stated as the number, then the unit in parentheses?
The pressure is 2800 (psi)
